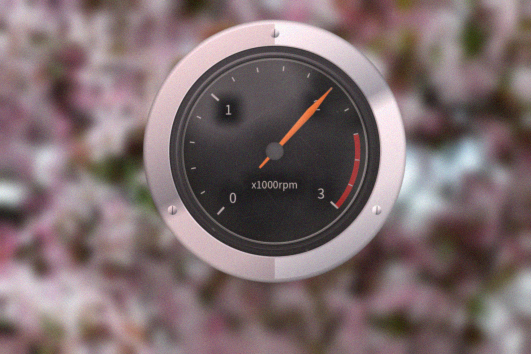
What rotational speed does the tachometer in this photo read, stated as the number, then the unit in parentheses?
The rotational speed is 2000 (rpm)
